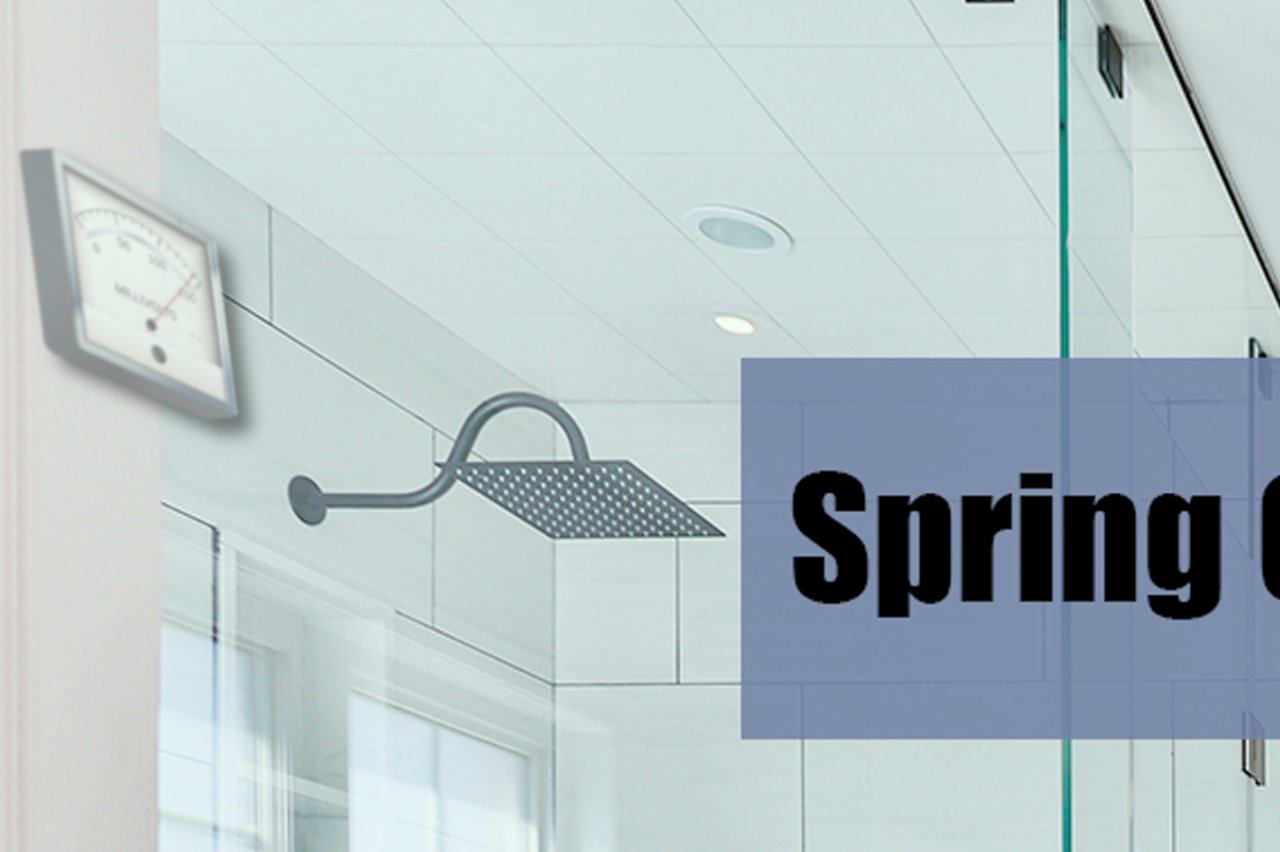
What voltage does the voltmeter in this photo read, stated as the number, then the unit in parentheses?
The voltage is 140 (mV)
